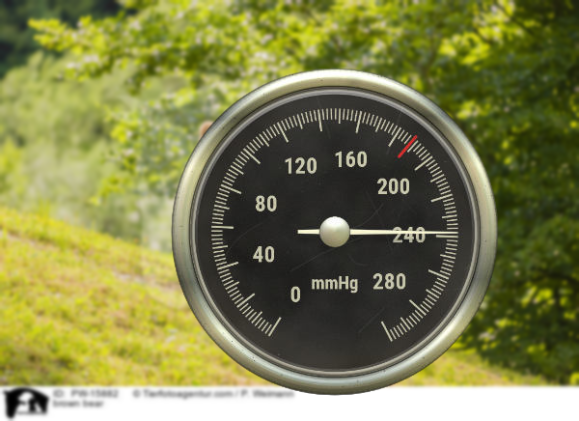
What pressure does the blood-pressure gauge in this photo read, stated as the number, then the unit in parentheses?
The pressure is 238 (mmHg)
